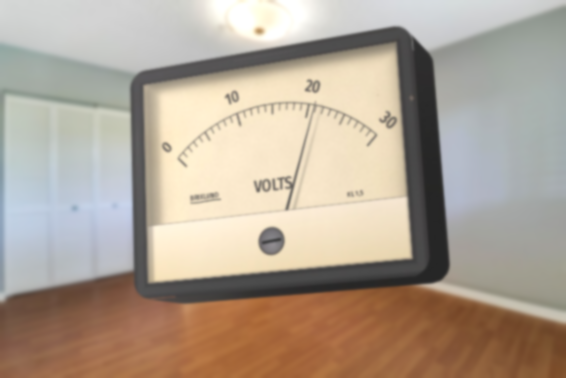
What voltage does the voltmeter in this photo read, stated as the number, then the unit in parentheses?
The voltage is 21 (V)
